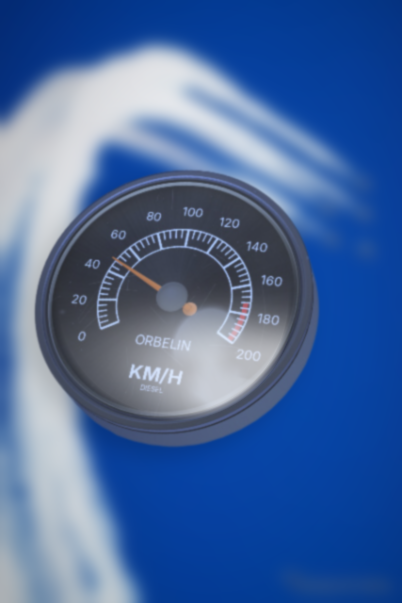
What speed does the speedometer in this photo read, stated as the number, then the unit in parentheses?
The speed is 48 (km/h)
